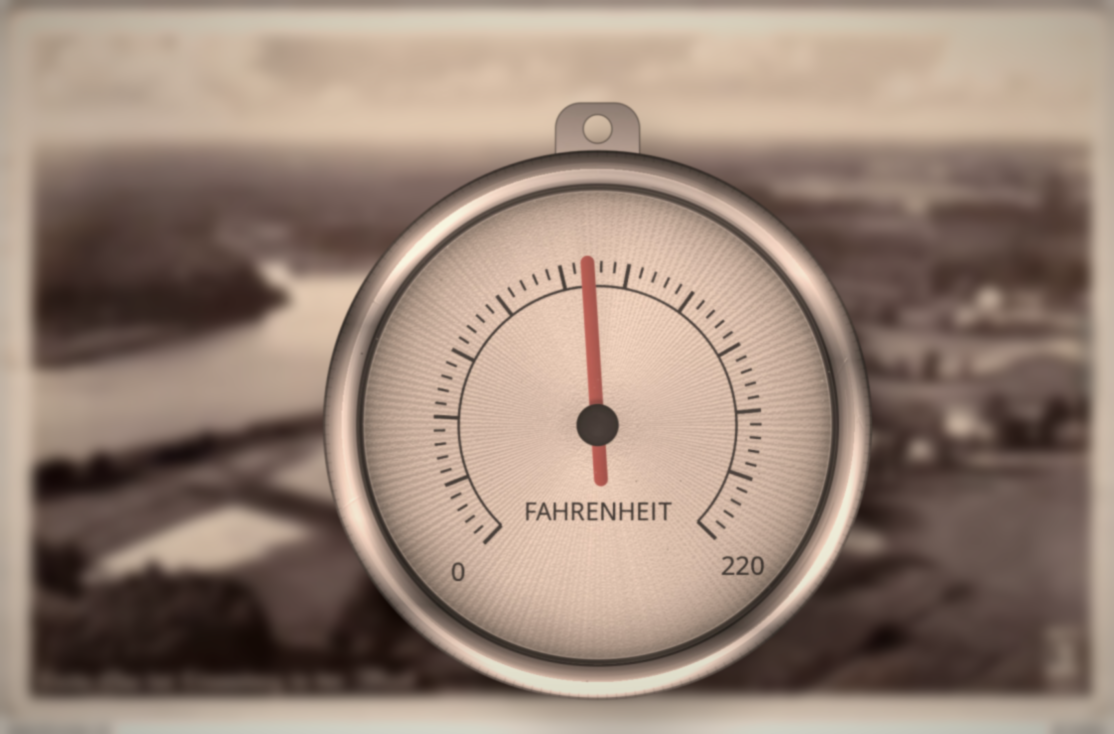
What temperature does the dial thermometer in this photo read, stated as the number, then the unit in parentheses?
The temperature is 108 (°F)
